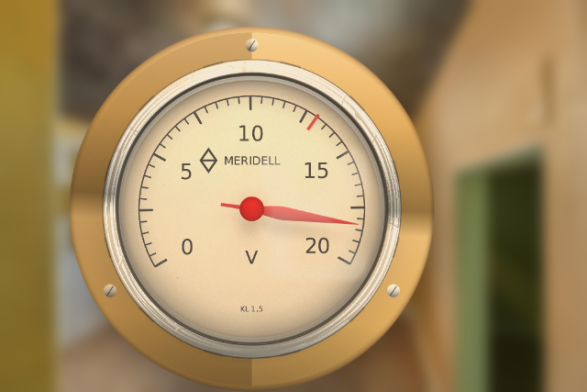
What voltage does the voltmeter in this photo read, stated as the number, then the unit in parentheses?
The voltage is 18.25 (V)
